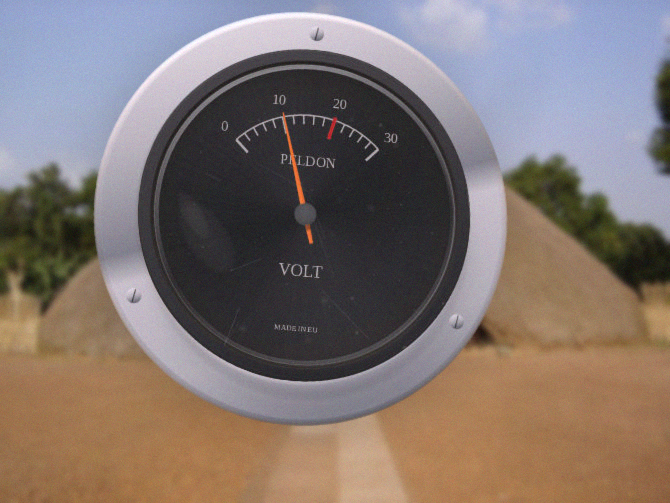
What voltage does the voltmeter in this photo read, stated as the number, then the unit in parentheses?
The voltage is 10 (V)
